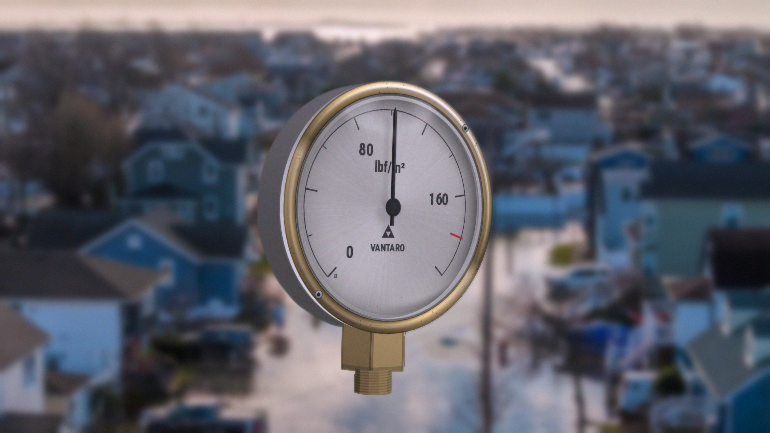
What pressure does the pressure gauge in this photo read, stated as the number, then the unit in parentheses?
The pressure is 100 (psi)
